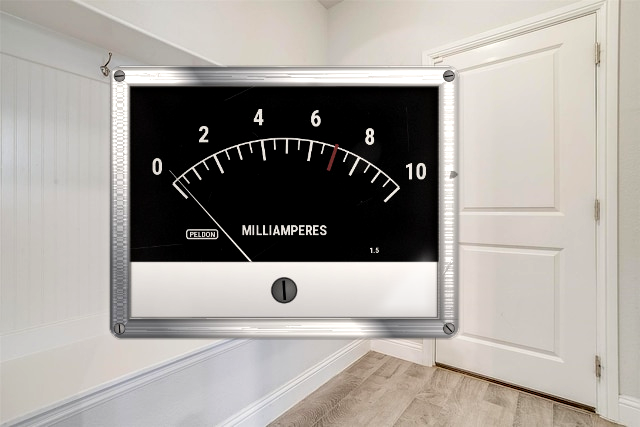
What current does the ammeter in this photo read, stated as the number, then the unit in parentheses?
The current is 0.25 (mA)
